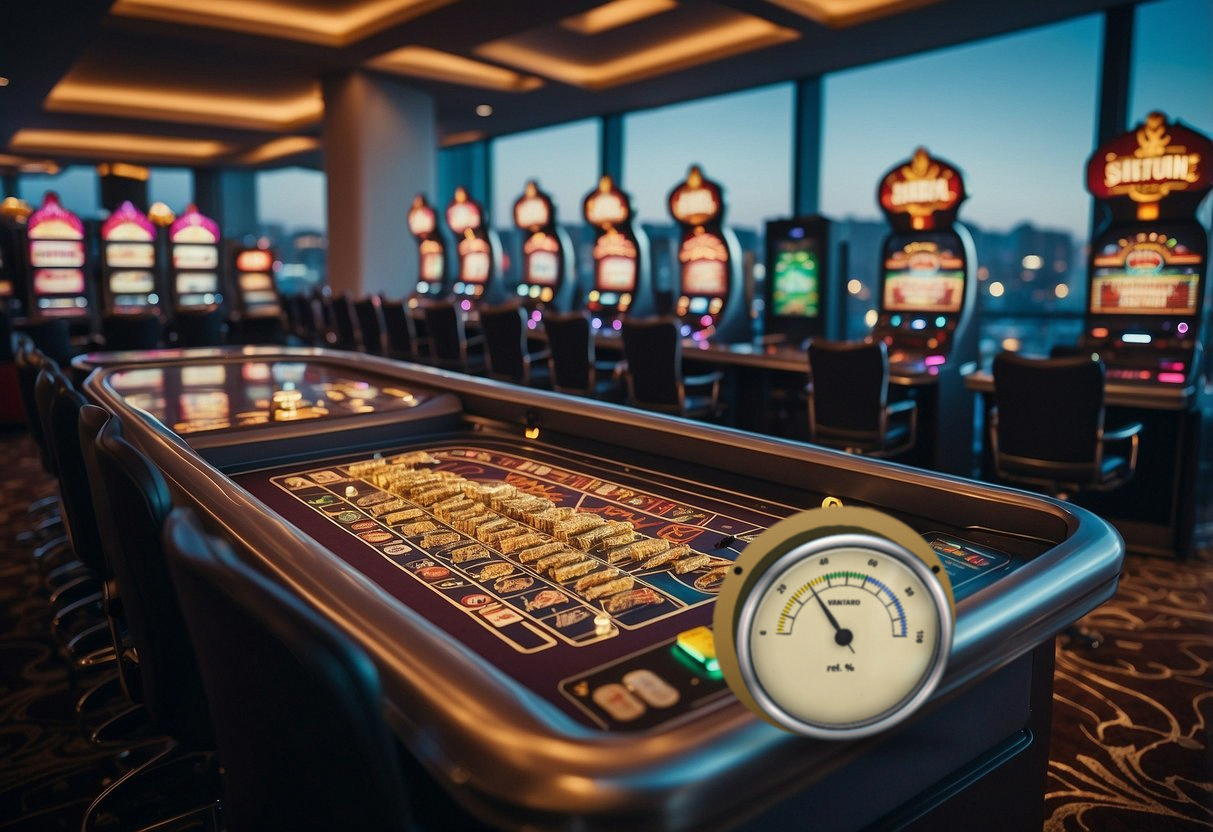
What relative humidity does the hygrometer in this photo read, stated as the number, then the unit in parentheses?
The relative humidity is 30 (%)
